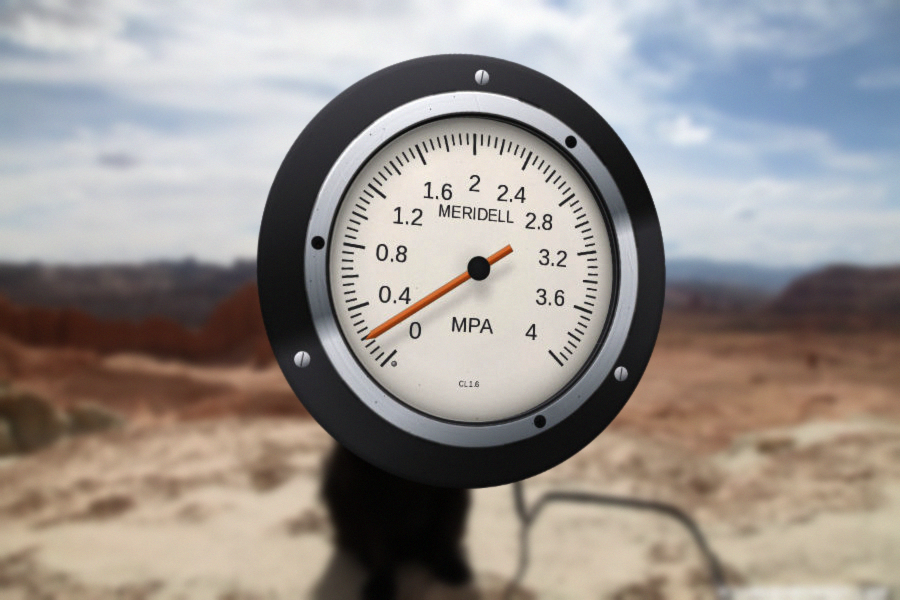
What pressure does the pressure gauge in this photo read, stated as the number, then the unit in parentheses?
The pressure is 0.2 (MPa)
